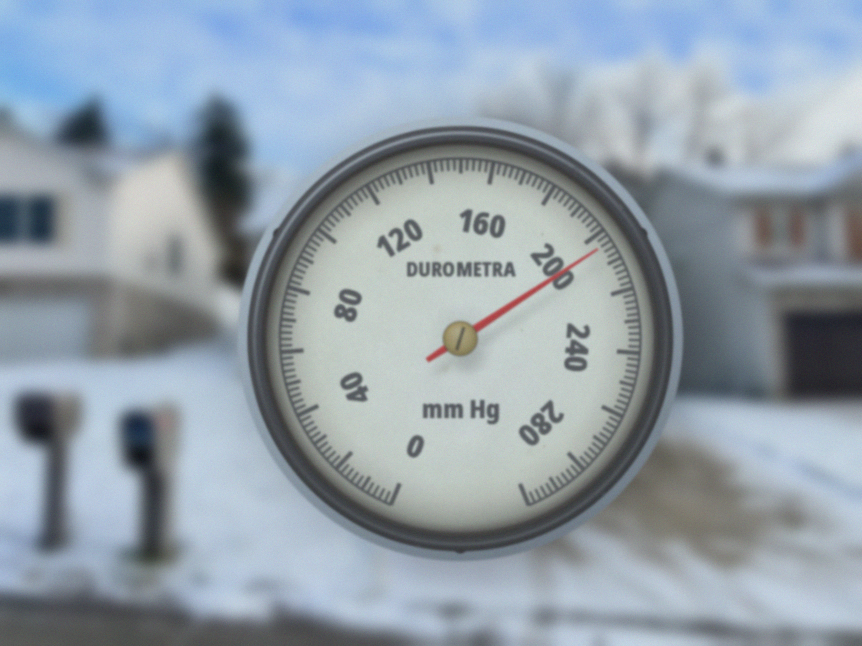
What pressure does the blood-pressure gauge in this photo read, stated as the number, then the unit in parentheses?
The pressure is 204 (mmHg)
